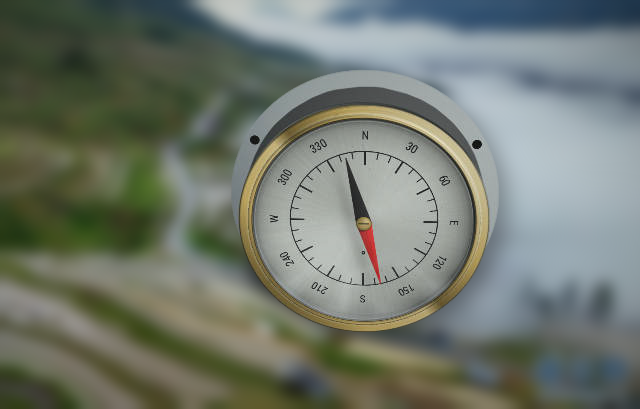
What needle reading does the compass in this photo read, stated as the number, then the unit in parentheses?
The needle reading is 165 (°)
